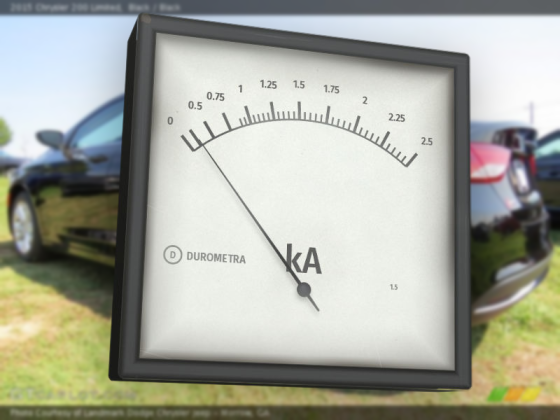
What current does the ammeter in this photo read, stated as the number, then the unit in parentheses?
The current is 0.25 (kA)
